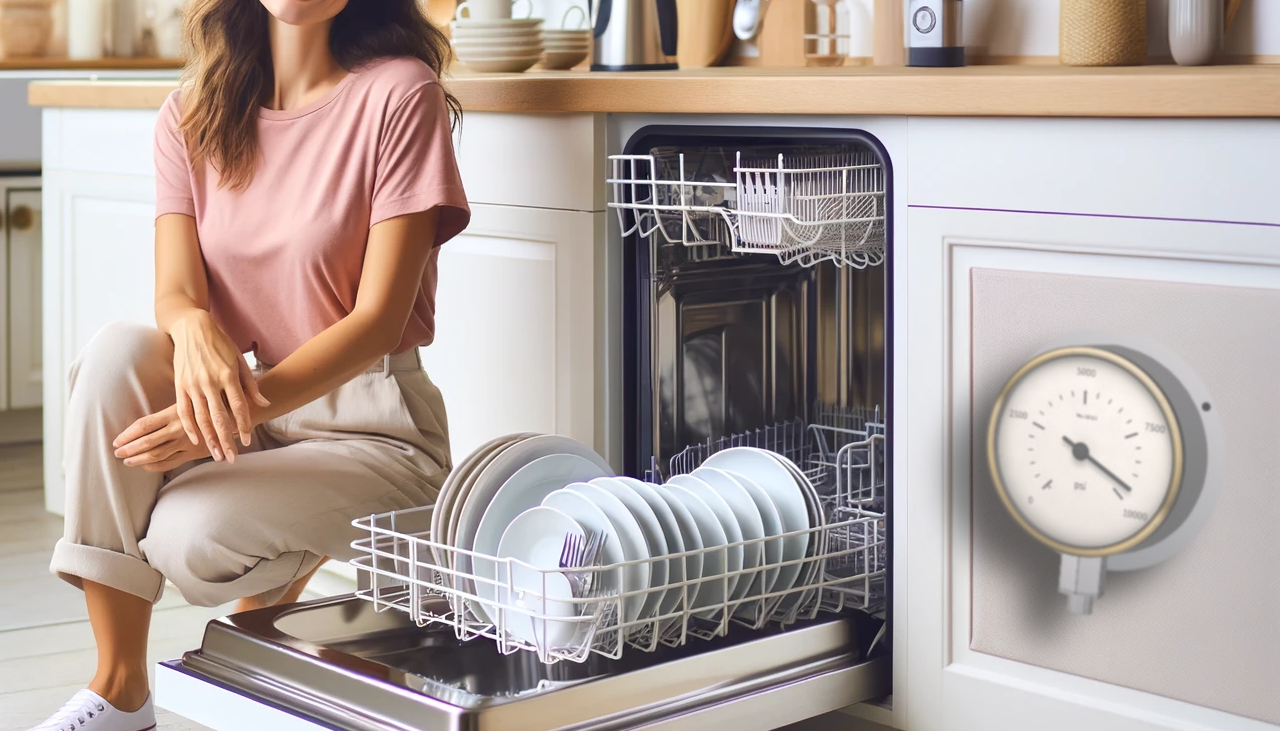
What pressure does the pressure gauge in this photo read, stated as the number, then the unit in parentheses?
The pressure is 9500 (psi)
